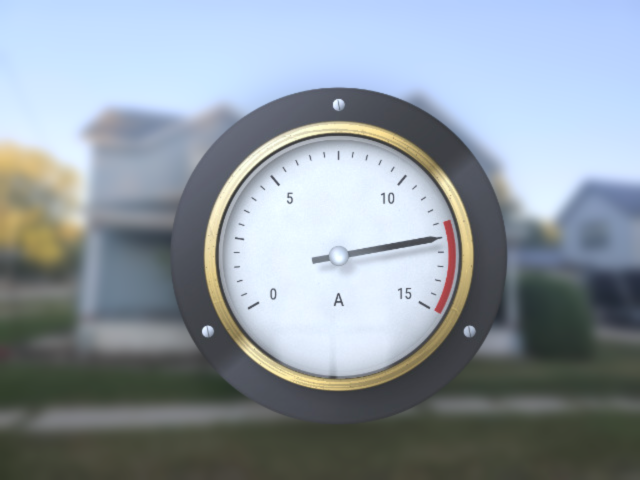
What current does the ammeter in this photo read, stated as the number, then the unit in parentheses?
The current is 12.5 (A)
